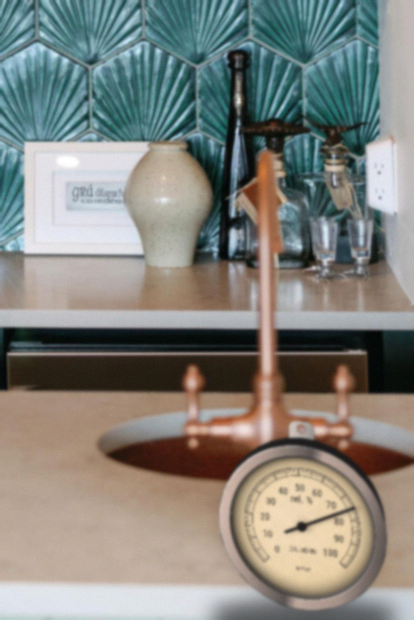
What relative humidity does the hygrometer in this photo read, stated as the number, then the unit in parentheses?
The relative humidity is 75 (%)
